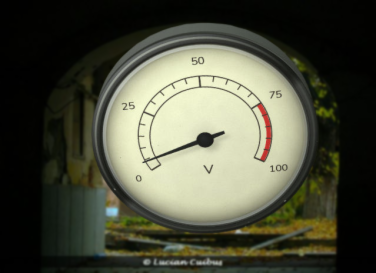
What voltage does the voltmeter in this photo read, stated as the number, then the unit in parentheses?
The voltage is 5 (V)
